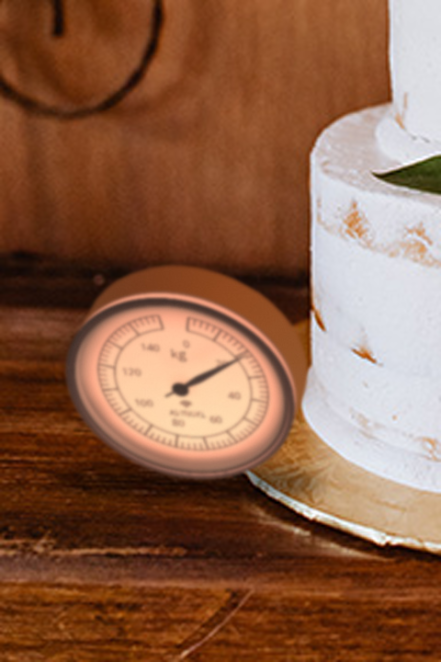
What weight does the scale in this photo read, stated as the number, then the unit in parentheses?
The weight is 20 (kg)
